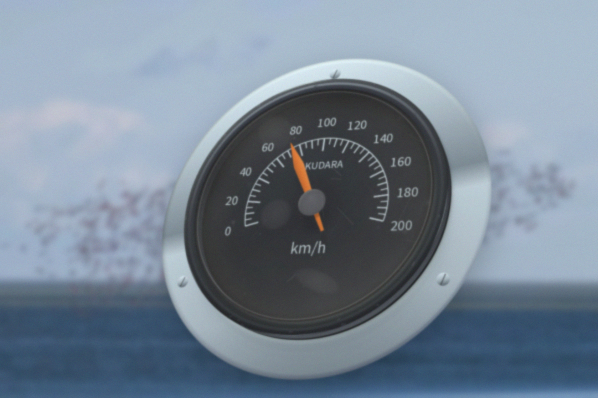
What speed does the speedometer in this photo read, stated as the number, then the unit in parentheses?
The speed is 75 (km/h)
